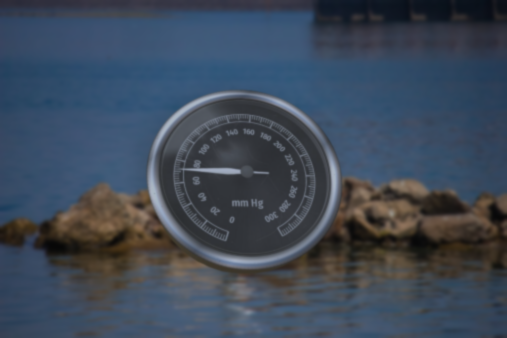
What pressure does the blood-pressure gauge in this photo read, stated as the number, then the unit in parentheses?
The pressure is 70 (mmHg)
